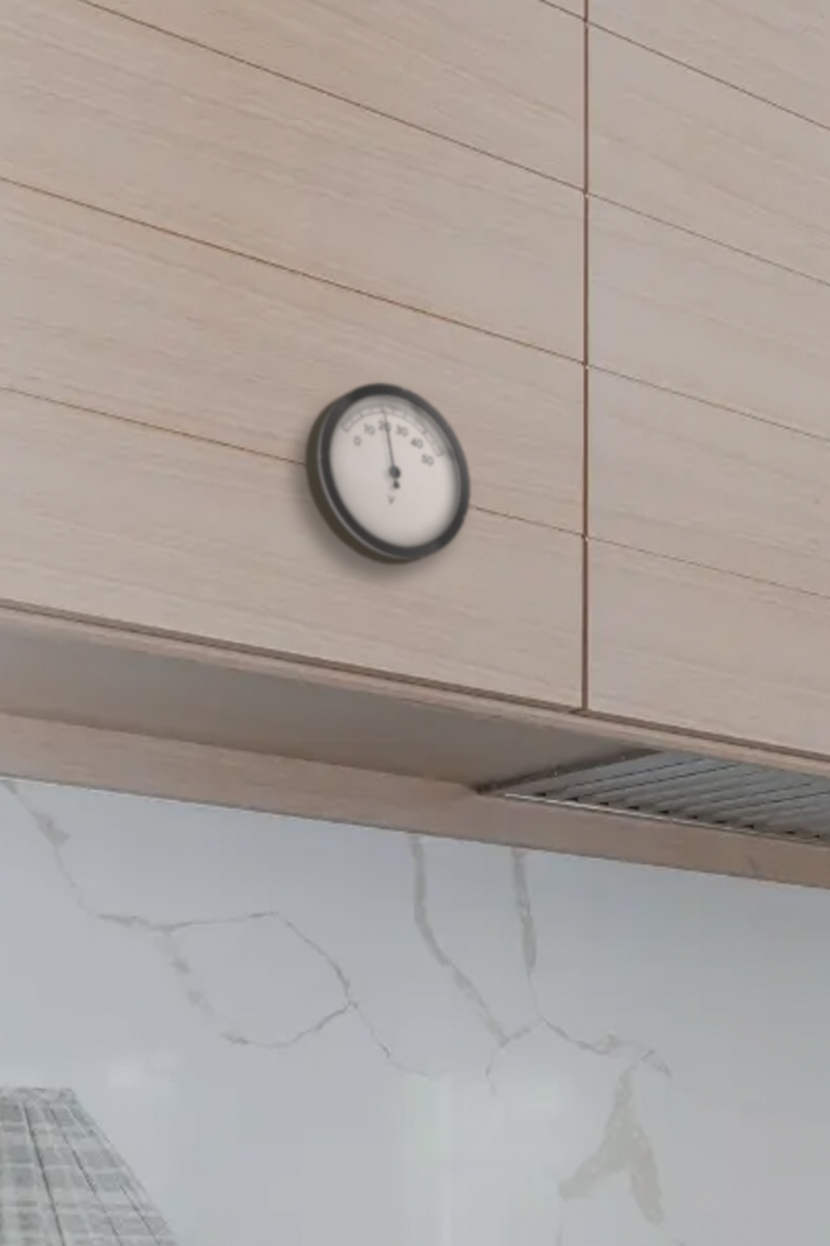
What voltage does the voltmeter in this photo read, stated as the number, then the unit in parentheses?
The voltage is 20 (V)
